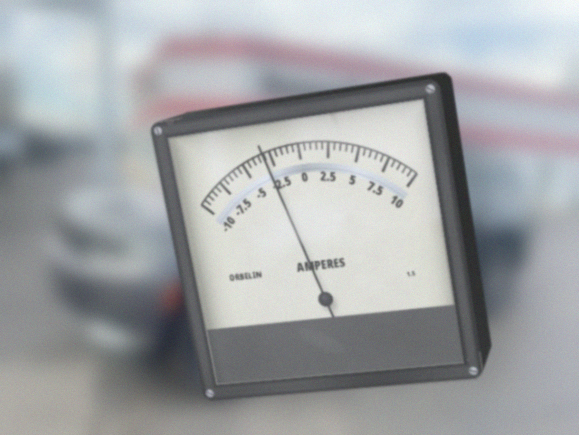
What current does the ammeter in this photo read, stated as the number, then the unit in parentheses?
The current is -3 (A)
